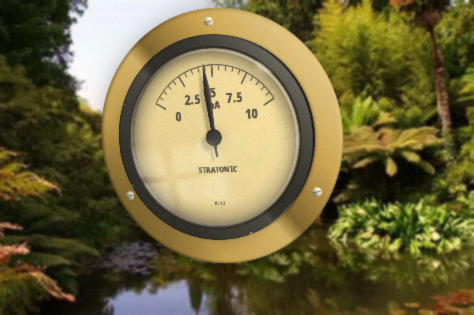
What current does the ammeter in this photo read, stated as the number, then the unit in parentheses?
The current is 4.5 (mA)
